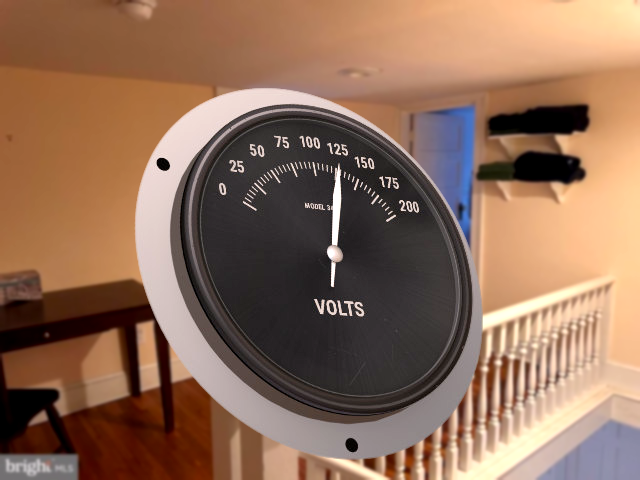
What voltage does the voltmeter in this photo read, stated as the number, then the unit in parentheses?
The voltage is 125 (V)
